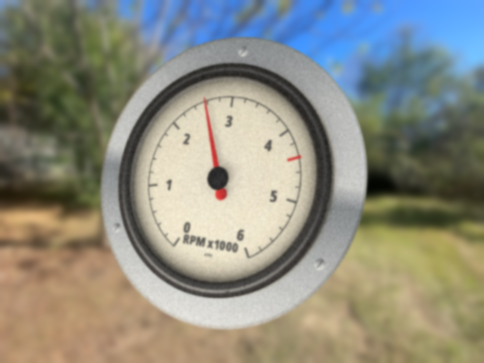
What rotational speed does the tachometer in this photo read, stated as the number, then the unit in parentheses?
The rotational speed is 2600 (rpm)
